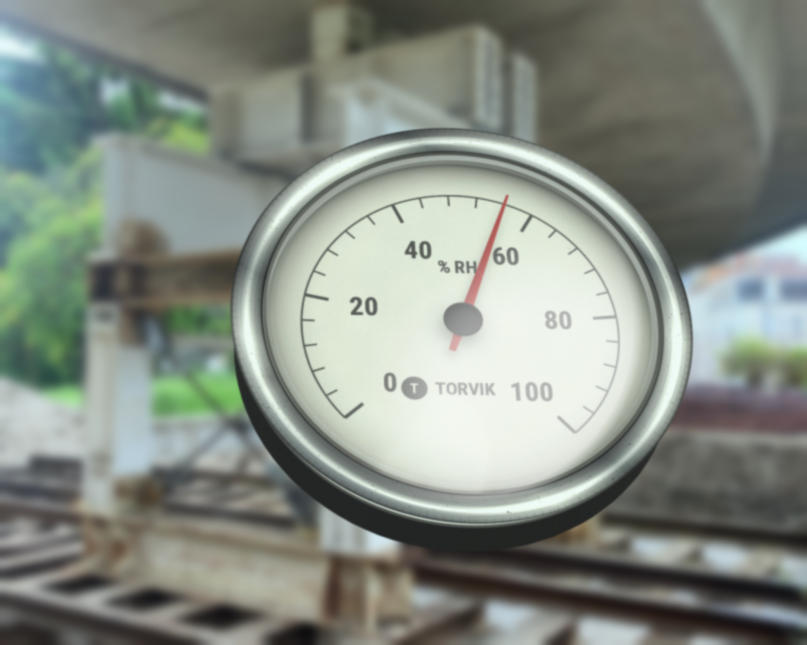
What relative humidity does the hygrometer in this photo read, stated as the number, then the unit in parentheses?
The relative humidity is 56 (%)
